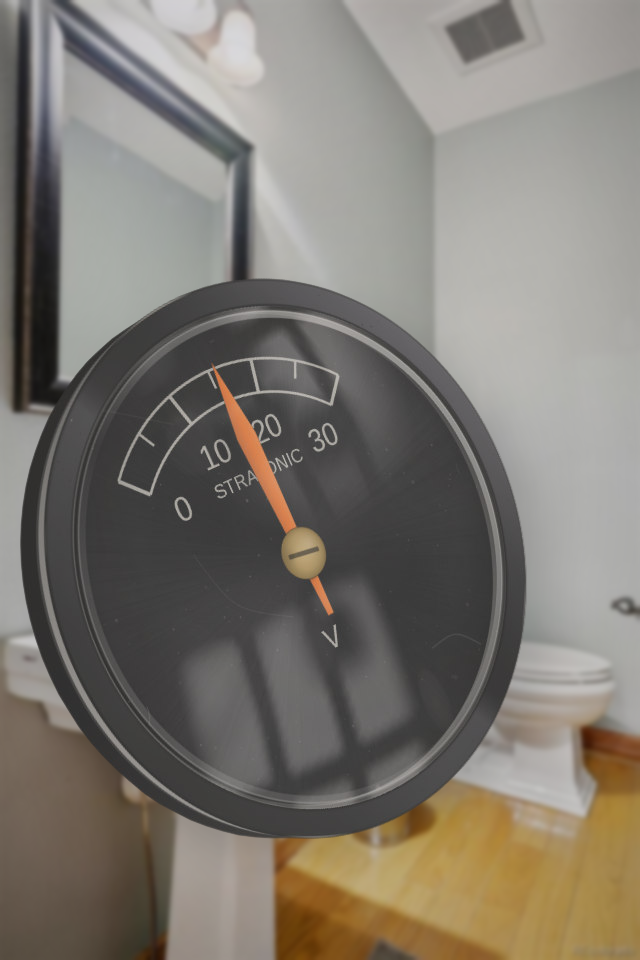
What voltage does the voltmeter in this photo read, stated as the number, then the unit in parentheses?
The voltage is 15 (V)
